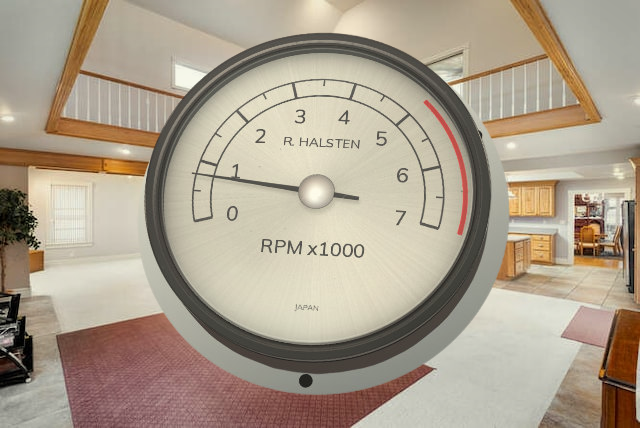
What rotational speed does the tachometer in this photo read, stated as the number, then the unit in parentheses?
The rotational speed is 750 (rpm)
